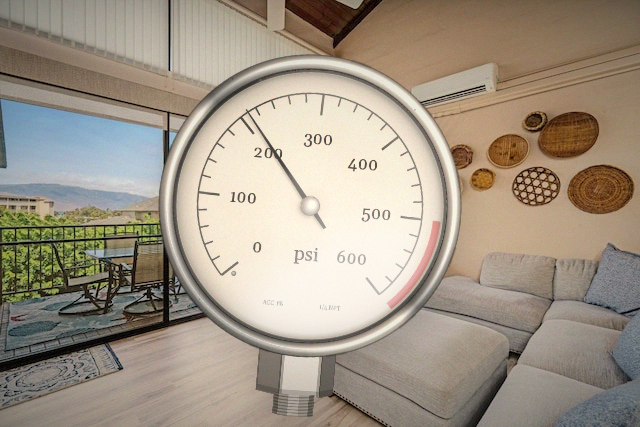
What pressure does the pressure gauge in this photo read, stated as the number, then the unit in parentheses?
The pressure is 210 (psi)
